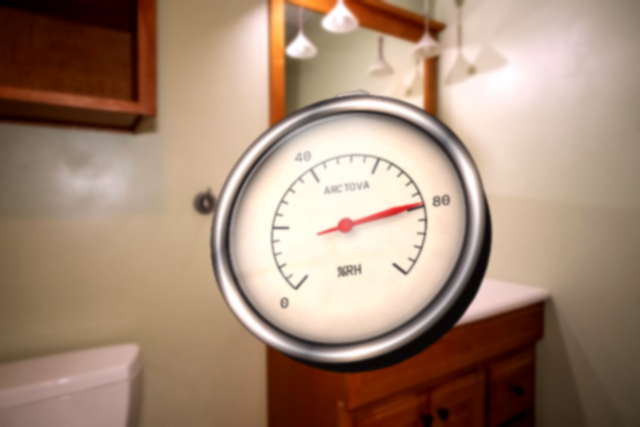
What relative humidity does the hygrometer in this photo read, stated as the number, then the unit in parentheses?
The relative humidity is 80 (%)
